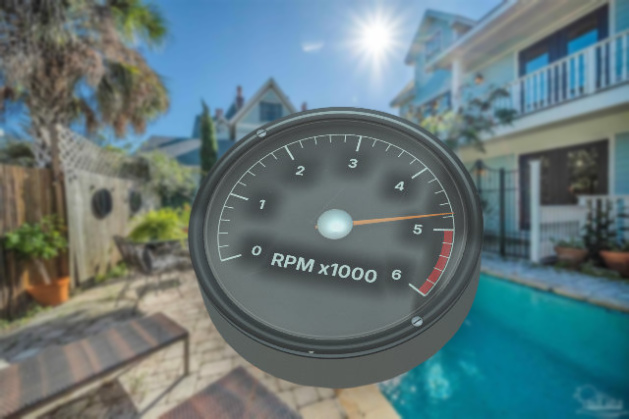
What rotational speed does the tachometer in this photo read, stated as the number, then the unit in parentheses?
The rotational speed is 4800 (rpm)
